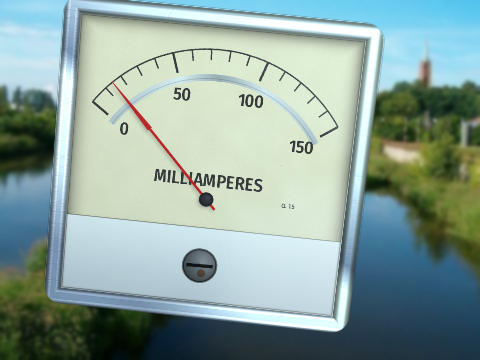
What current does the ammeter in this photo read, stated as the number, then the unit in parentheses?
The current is 15 (mA)
